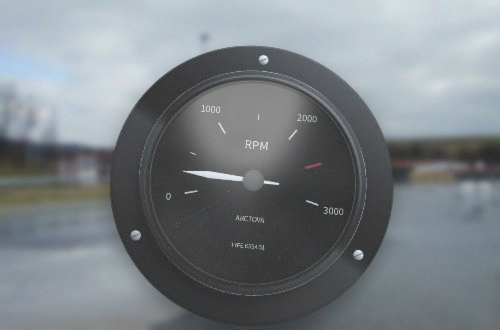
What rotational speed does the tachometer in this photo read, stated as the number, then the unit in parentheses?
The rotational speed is 250 (rpm)
